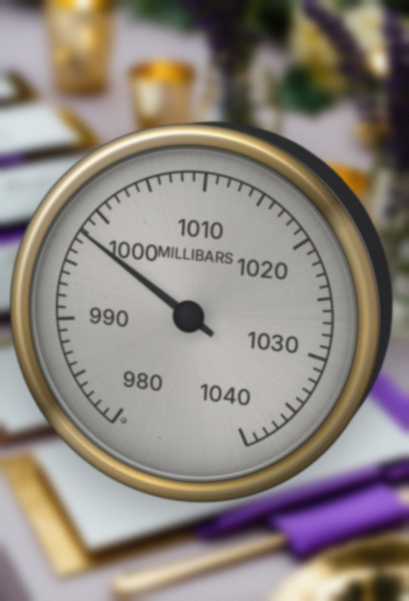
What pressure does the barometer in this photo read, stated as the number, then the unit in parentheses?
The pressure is 998 (mbar)
